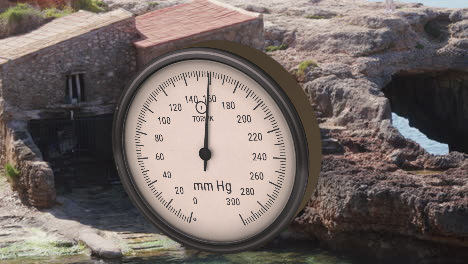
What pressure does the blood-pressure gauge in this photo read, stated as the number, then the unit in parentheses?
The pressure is 160 (mmHg)
